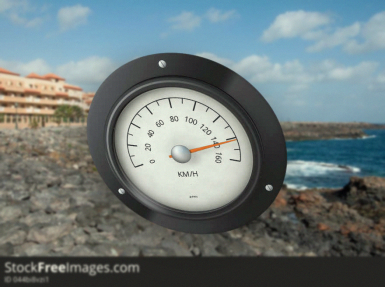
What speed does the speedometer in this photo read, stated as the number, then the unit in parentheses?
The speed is 140 (km/h)
